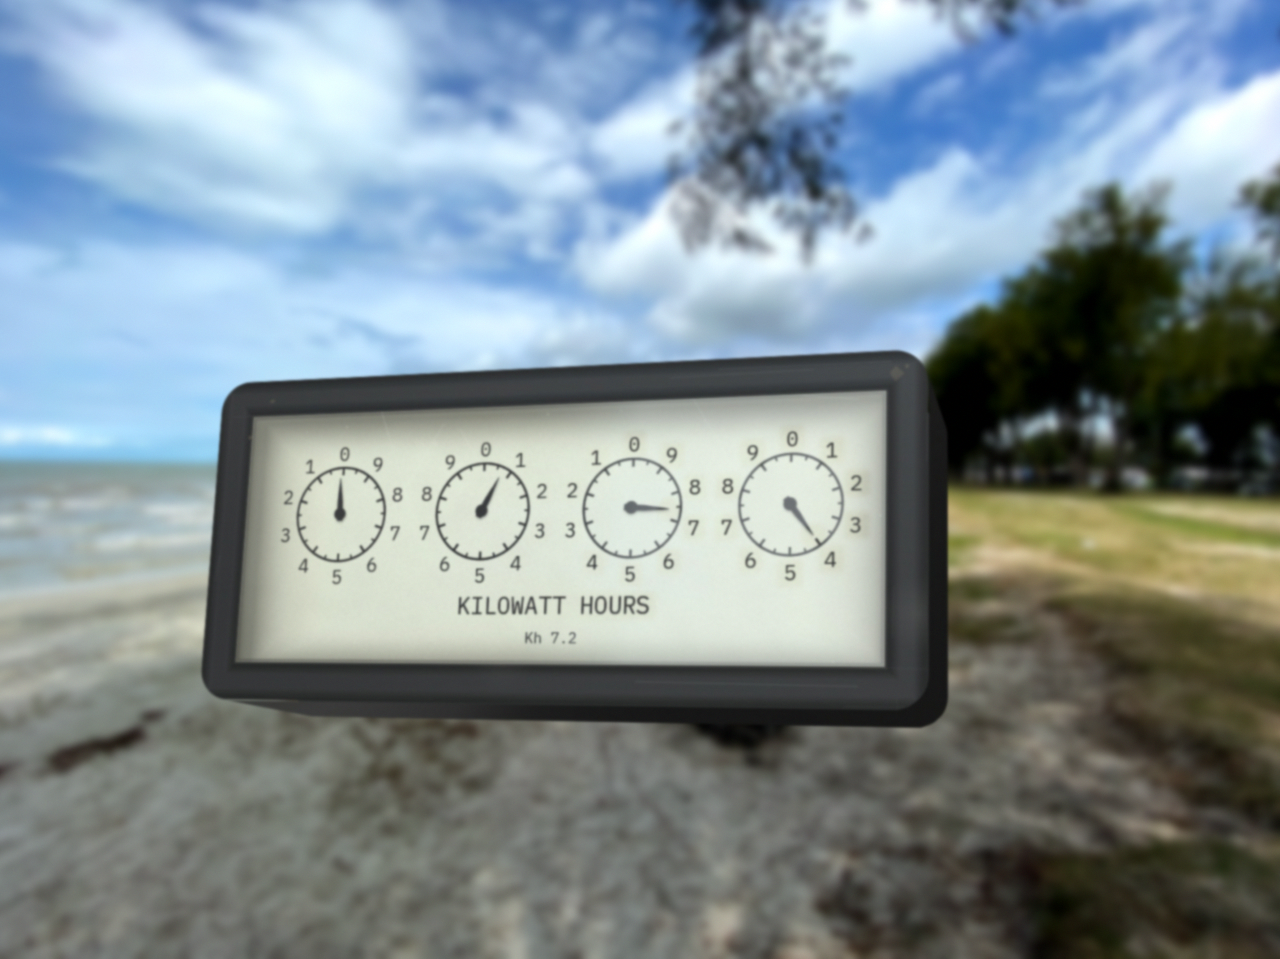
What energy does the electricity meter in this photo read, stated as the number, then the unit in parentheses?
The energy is 74 (kWh)
